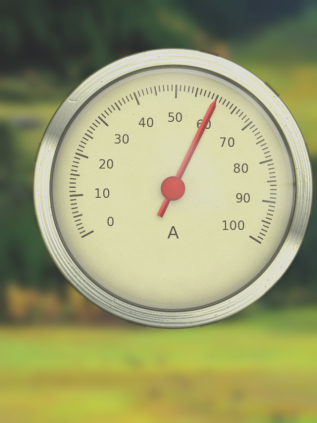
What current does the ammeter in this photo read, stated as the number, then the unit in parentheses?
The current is 60 (A)
